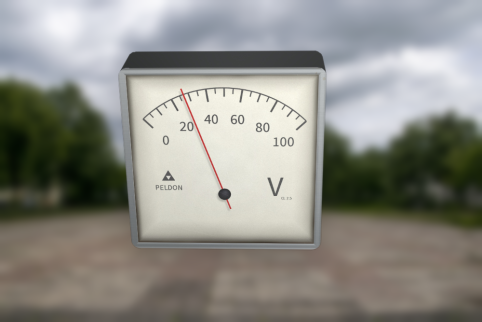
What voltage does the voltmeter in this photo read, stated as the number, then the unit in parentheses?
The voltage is 27.5 (V)
